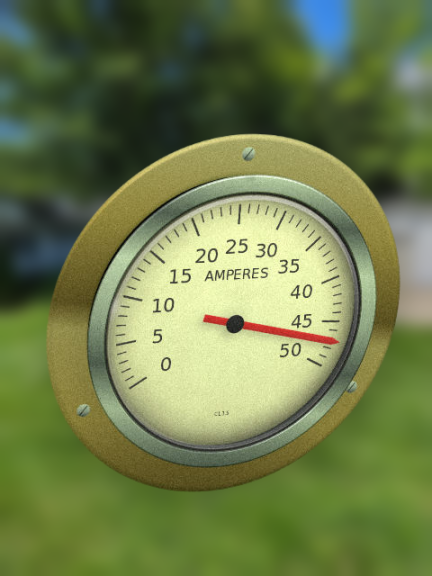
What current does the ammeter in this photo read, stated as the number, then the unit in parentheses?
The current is 47 (A)
